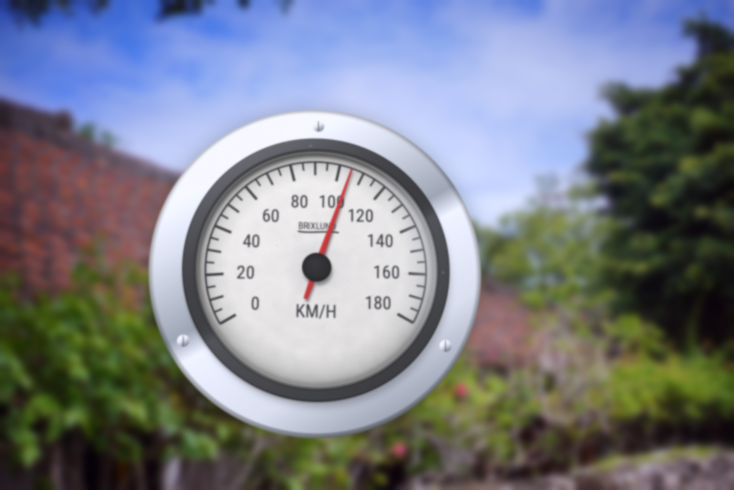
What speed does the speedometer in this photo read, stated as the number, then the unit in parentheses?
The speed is 105 (km/h)
